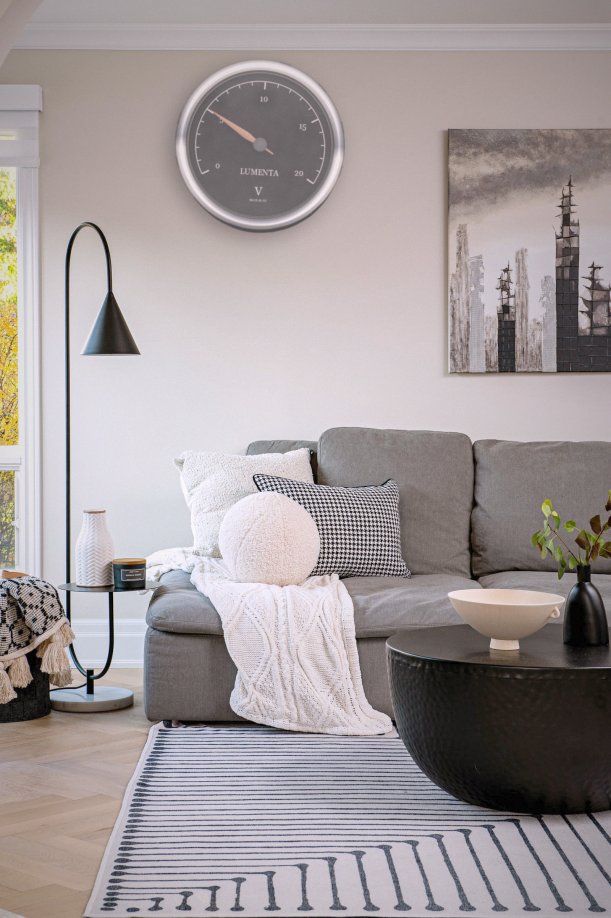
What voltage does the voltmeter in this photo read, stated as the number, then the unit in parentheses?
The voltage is 5 (V)
